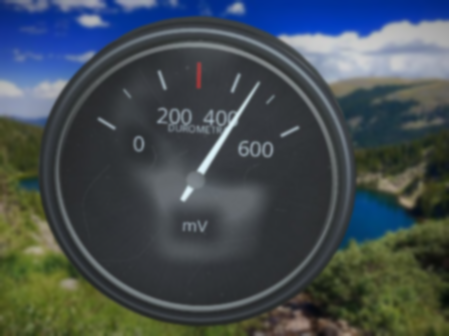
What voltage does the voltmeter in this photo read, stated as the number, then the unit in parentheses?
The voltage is 450 (mV)
